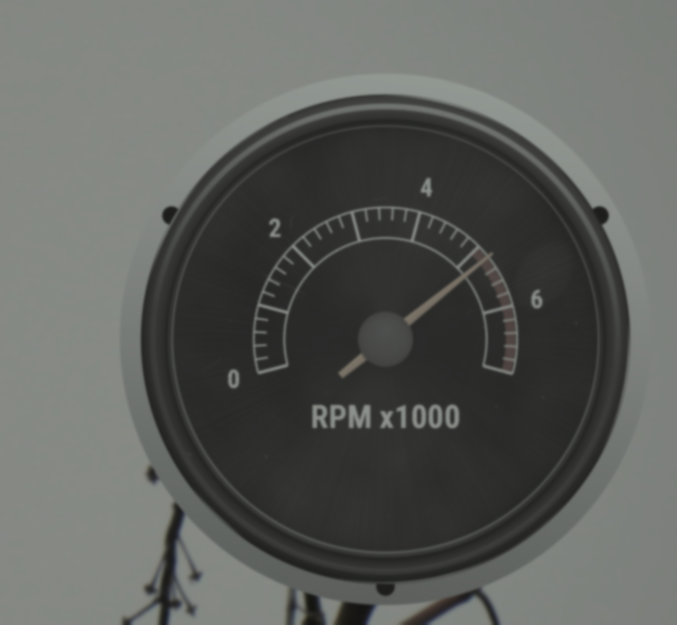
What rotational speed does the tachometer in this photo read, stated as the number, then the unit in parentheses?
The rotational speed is 5200 (rpm)
